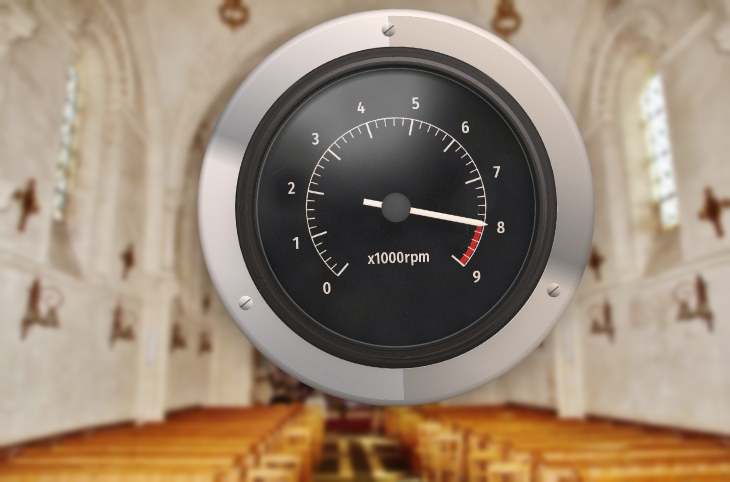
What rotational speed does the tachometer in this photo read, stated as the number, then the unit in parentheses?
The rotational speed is 8000 (rpm)
